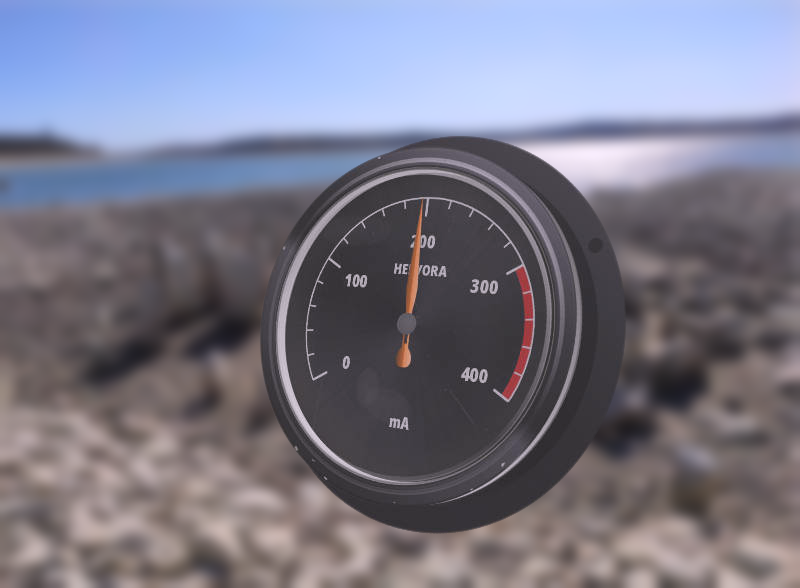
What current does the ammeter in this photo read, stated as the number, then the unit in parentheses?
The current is 200 (mA)
